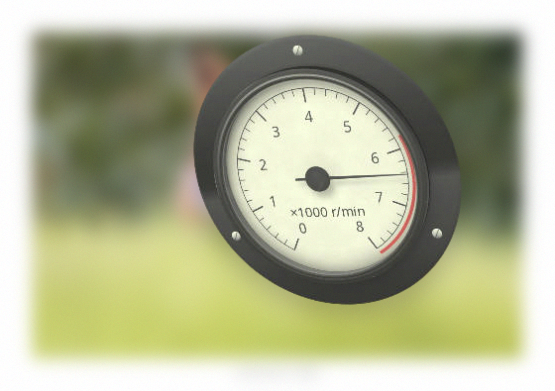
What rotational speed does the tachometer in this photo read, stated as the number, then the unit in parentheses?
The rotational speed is 6400 (rpm)
